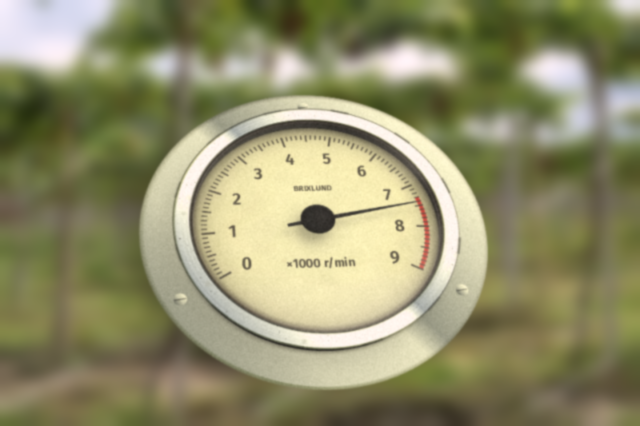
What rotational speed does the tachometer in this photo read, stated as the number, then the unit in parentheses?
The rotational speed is 7500 (rpm)
